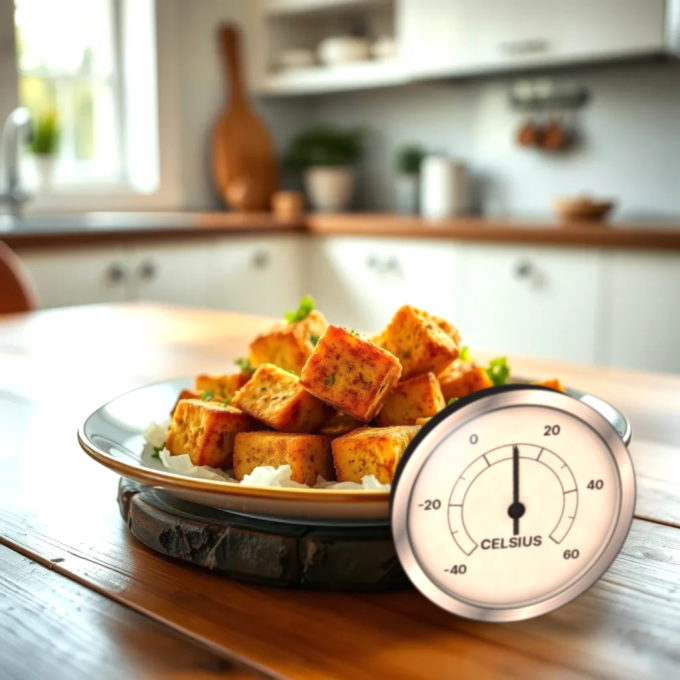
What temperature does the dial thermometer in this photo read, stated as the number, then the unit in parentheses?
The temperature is 10 (°C)
